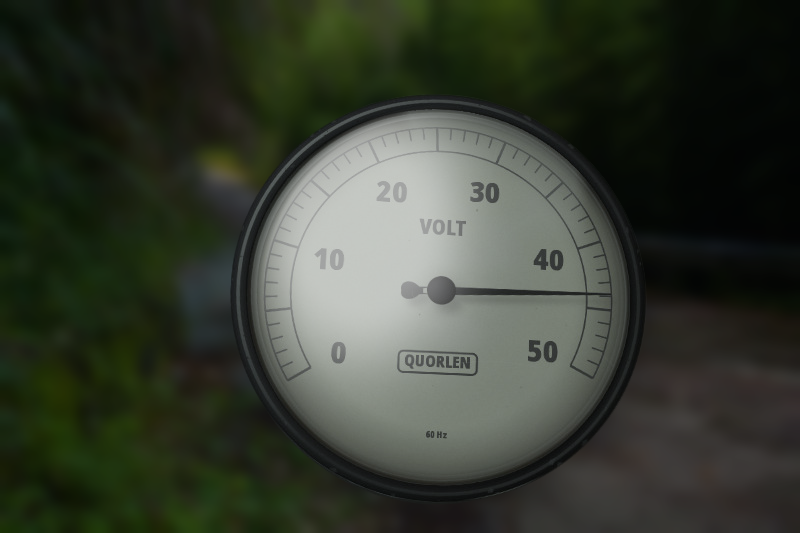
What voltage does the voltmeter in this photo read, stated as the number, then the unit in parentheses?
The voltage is 44 (V)
